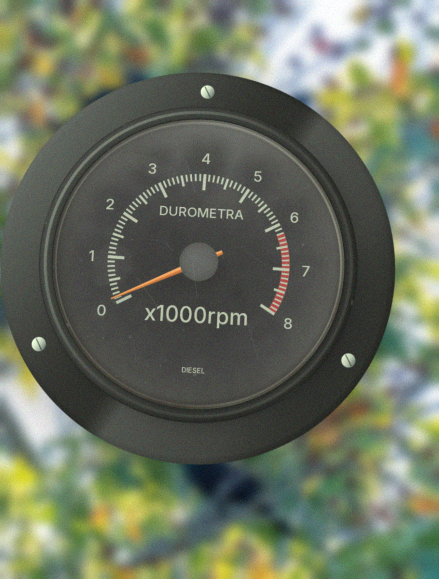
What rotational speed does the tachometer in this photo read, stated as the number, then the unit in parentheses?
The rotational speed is 100 (rpm)
